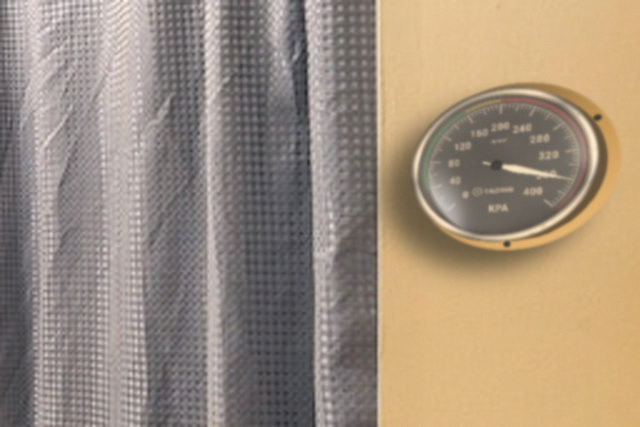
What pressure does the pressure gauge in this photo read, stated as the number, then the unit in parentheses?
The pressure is 360 (kPa)
